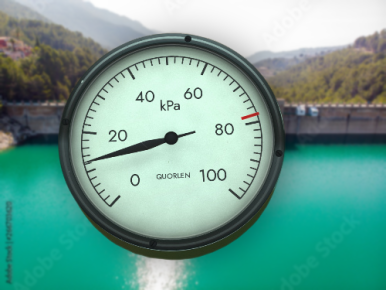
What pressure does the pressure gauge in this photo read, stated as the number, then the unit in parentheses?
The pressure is 12 (kPa)
